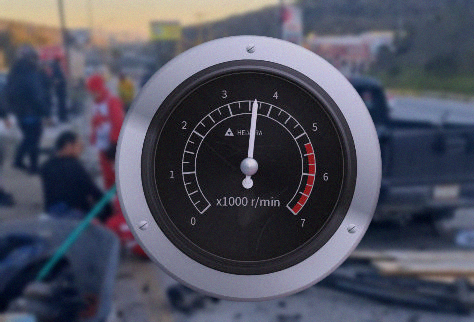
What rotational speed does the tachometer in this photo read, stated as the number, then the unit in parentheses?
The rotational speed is 3625 (rpm)
